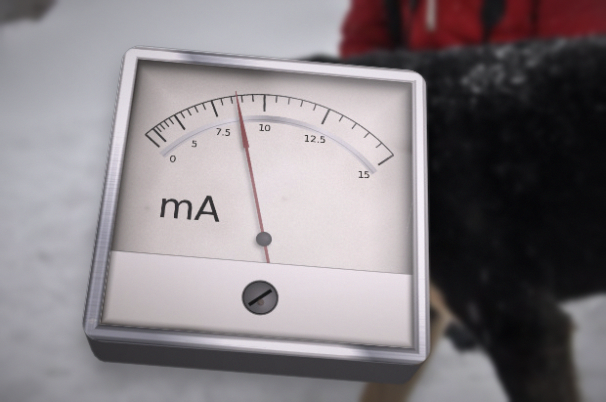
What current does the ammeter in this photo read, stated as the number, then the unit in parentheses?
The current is 8.75 (mA)
